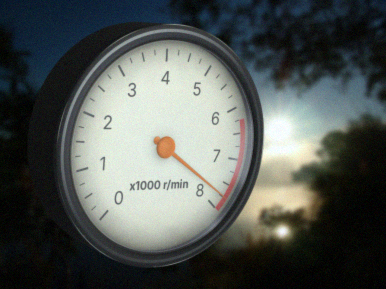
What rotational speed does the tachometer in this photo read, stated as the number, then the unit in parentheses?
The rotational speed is 7750 (rpm)
